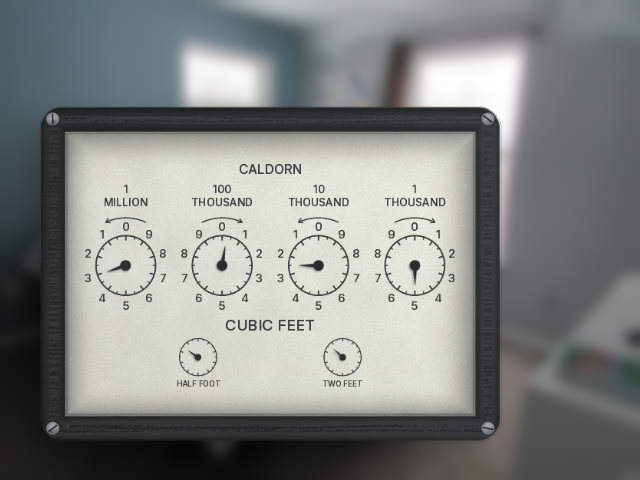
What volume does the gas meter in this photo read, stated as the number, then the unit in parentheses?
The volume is 302500 (ft³)
